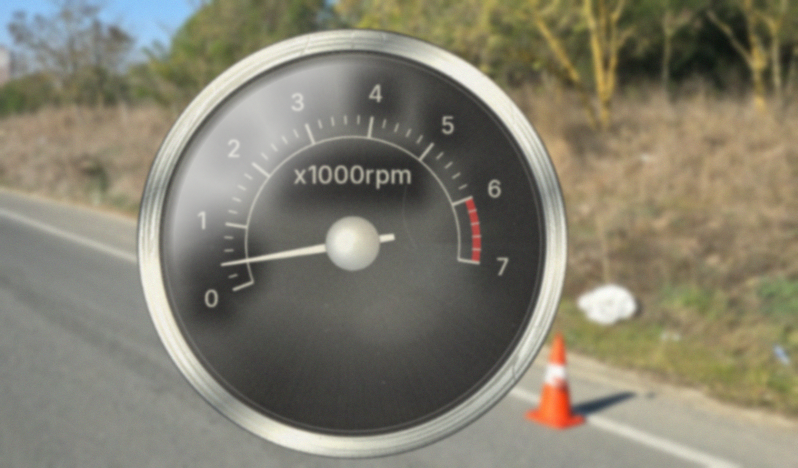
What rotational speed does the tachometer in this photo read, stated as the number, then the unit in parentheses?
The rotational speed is 400 (rpm)
